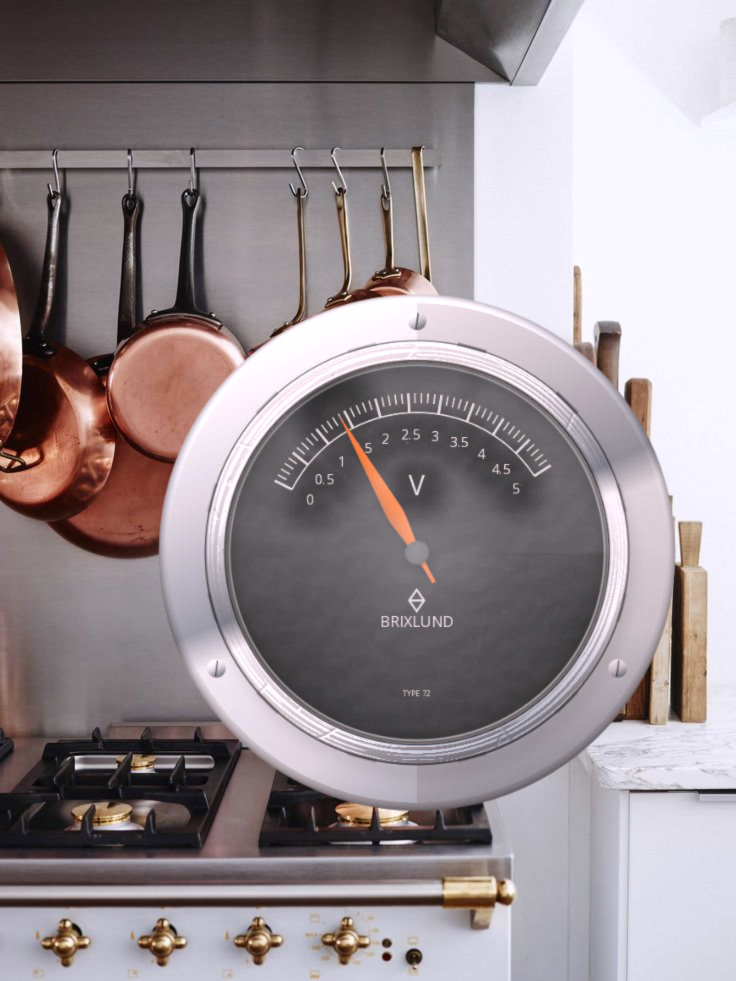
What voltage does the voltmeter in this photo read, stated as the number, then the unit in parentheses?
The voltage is 1.4 (V)
